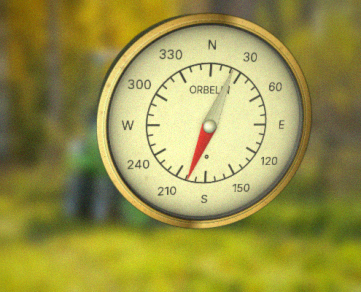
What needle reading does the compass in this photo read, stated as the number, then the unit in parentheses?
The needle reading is 200 (°)
